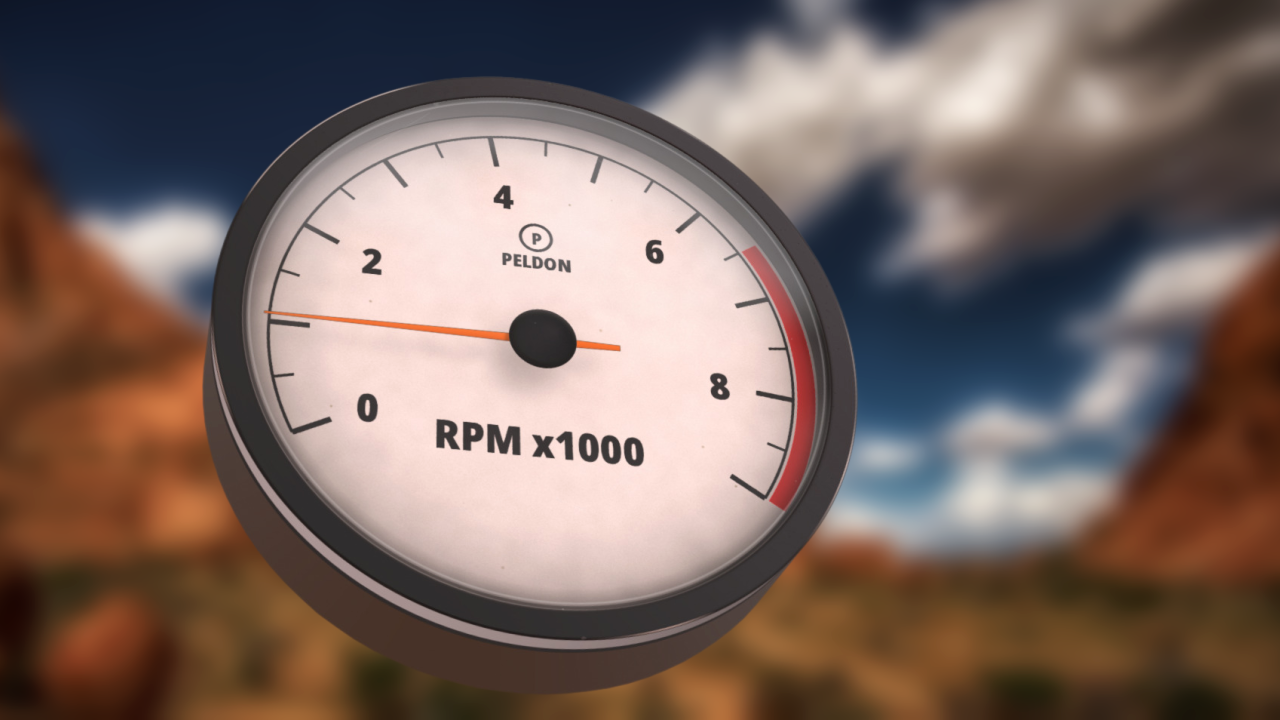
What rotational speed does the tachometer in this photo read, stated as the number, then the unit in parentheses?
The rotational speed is 1000 (rpm)
